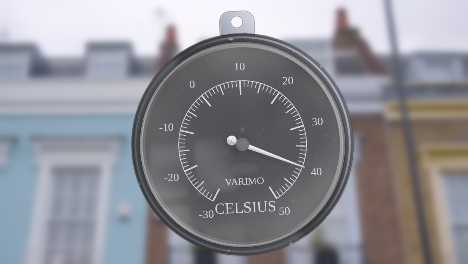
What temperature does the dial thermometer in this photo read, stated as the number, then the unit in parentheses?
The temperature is 40 (°C)
